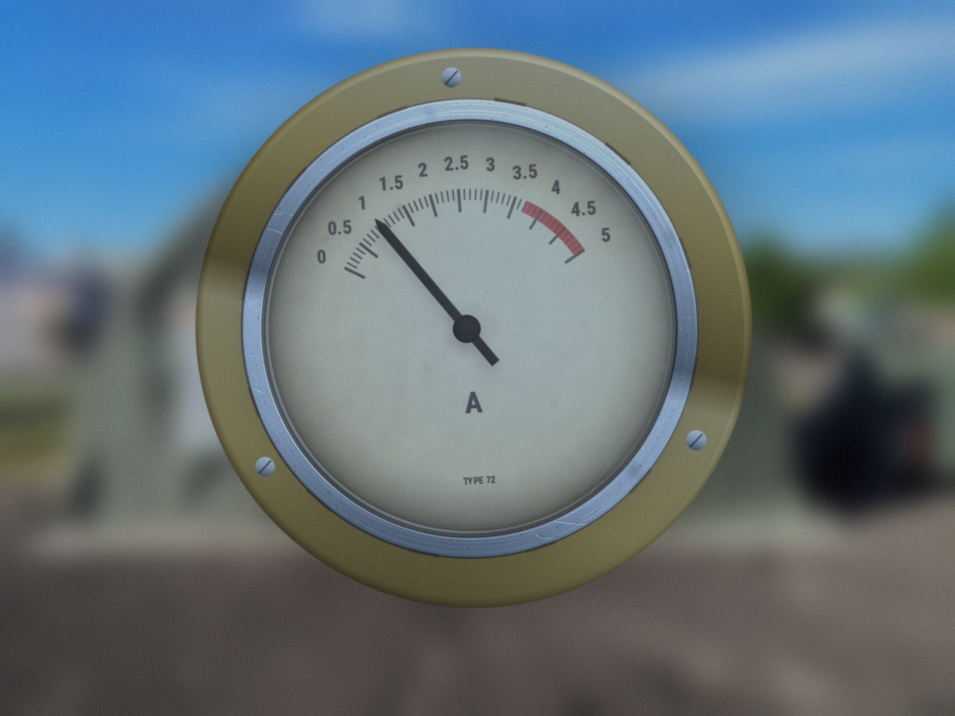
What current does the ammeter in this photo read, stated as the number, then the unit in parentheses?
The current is 1 (A)
